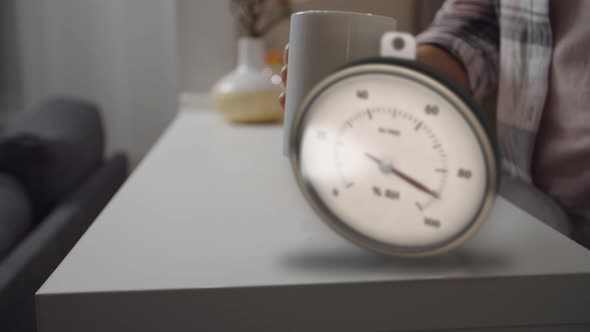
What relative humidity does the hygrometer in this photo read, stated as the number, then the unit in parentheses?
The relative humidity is 90 (%)
